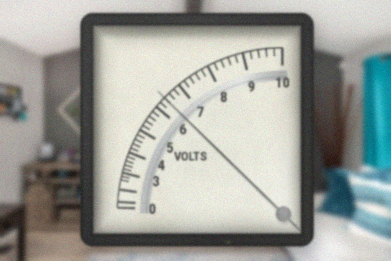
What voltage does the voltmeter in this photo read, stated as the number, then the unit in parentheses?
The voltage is 6.4 (V)
